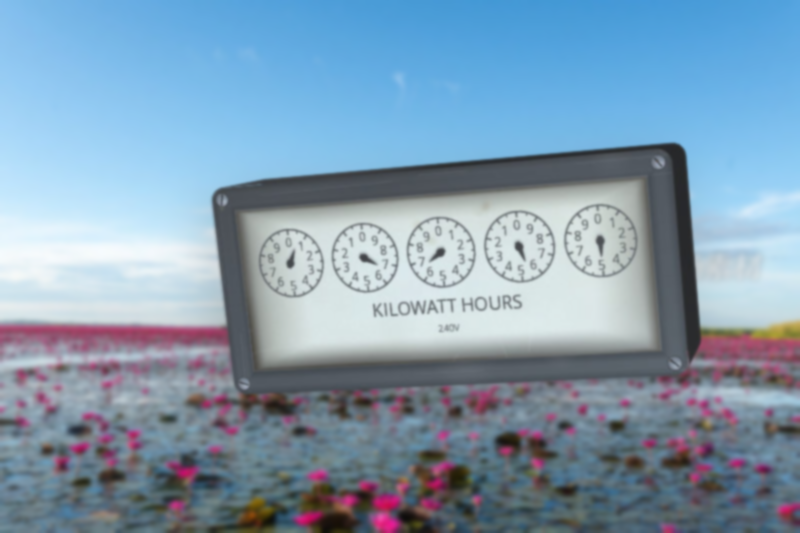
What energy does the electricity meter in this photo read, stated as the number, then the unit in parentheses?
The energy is 6655 (kWh)
